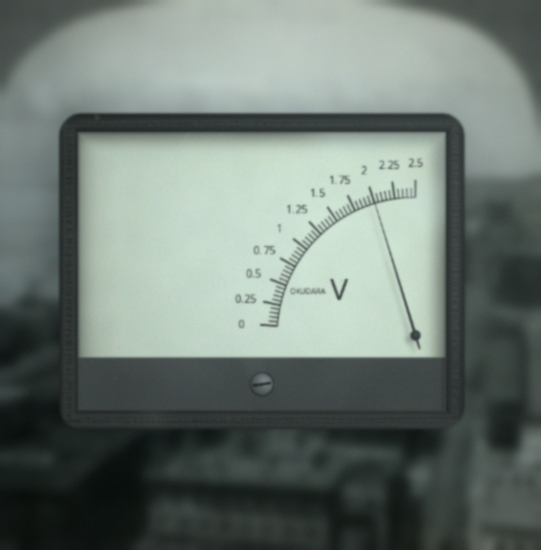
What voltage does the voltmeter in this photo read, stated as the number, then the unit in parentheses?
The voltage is 2 (V)
